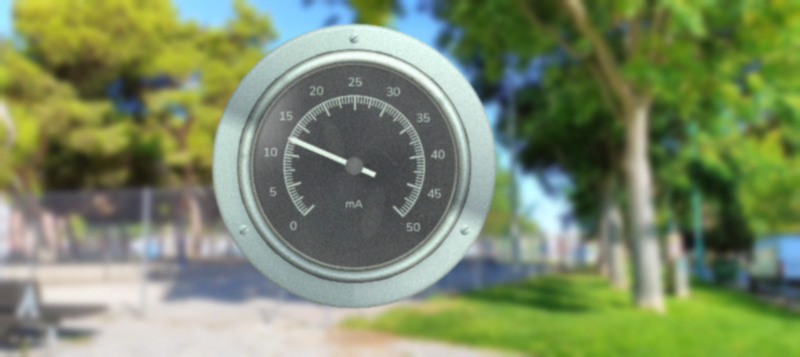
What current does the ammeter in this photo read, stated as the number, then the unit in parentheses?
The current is 12.5 (mA)
